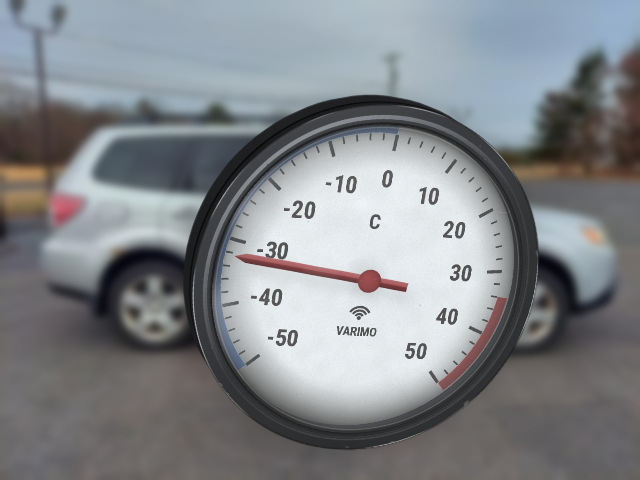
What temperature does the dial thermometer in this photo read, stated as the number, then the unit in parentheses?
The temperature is -32 (°C)
